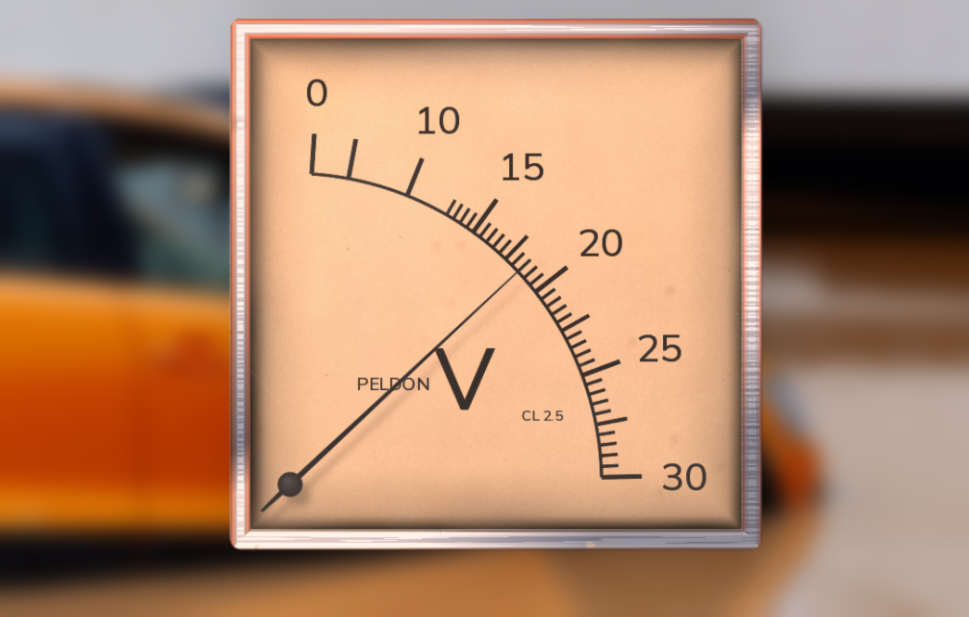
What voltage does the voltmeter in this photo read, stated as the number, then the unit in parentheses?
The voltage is 18.5 (V)
